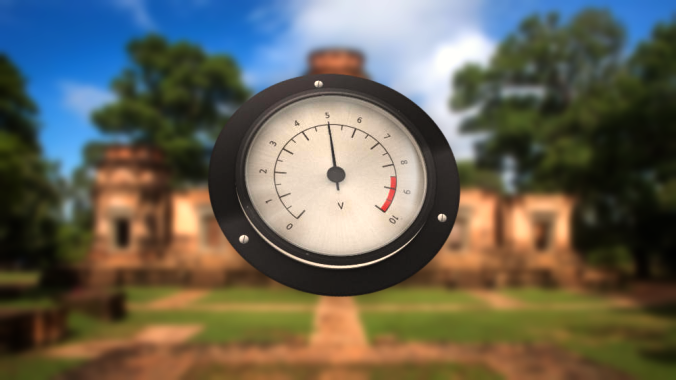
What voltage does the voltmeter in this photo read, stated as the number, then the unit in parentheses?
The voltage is 5 (V)
